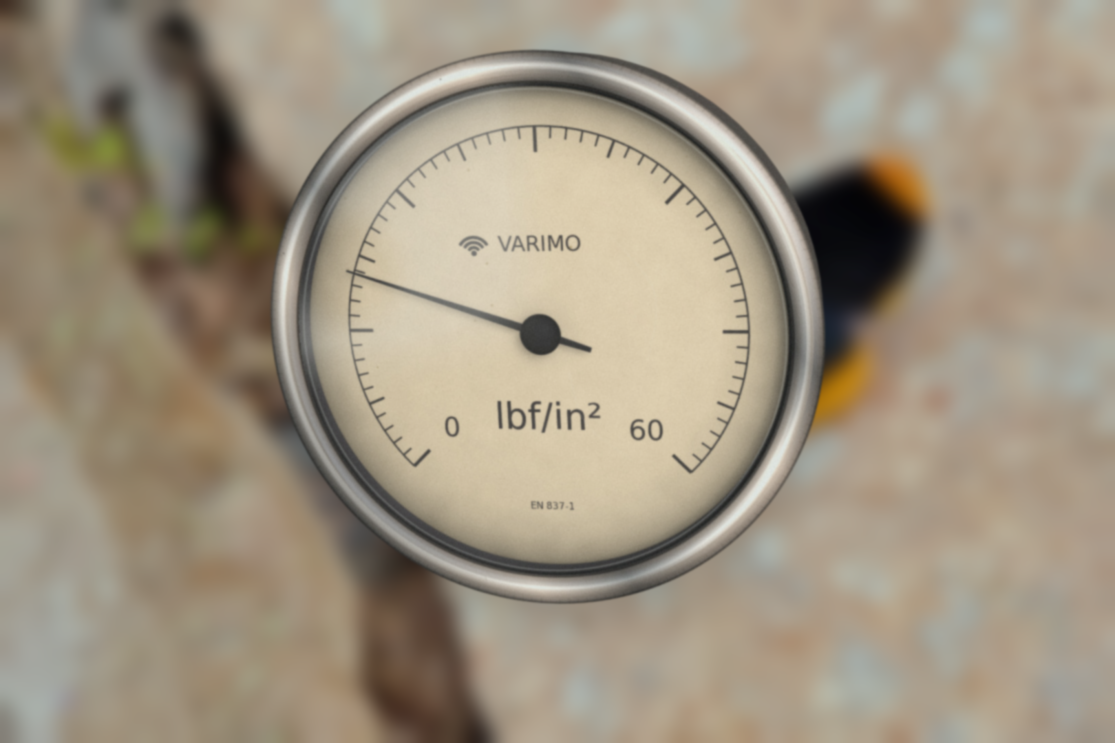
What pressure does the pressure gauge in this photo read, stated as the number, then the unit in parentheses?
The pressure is 14 (psi)
